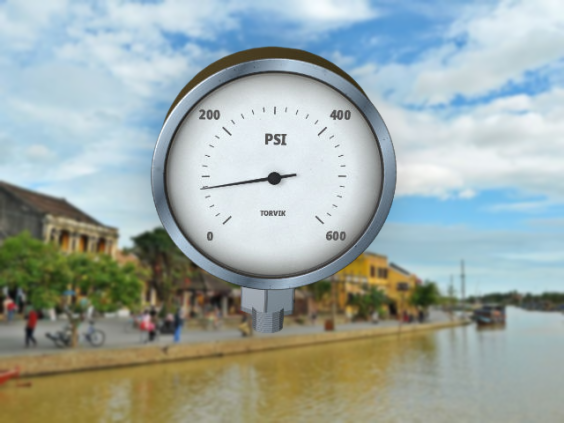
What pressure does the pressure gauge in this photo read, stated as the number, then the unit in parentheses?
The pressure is 80 (psi)
